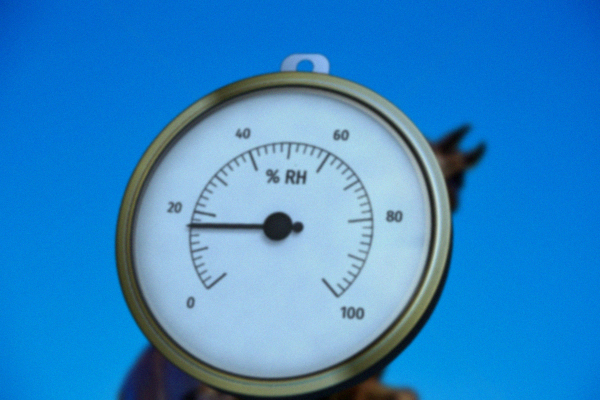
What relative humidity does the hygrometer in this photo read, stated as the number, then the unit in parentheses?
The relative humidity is 16 (%)
